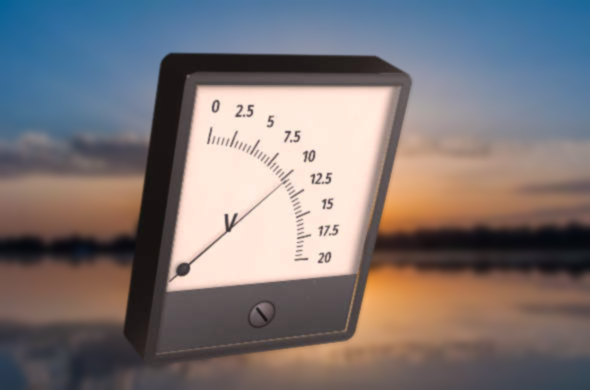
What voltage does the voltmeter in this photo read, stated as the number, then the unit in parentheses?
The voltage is 10 (V)
